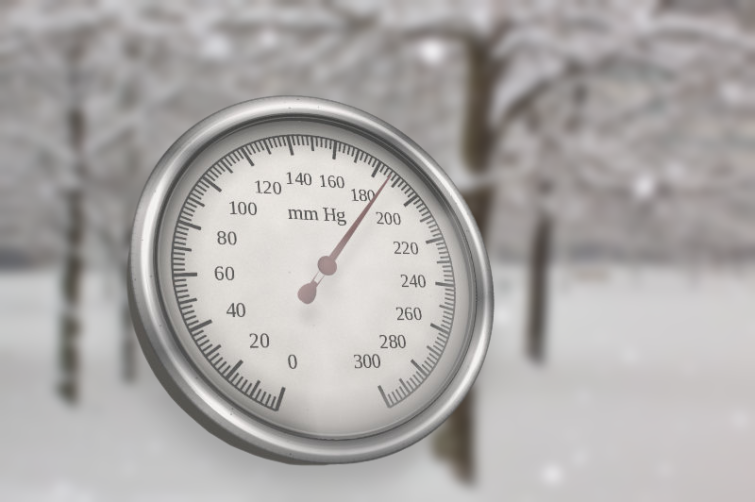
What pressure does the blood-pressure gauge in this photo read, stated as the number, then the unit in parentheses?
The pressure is 186 (mmHg)
